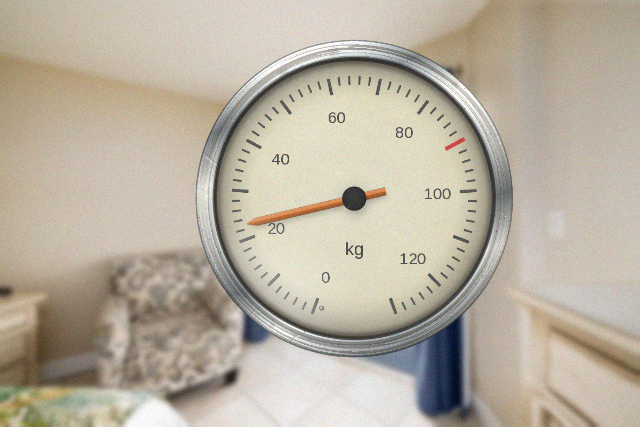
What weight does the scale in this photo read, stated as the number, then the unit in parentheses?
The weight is 23 (kg)
